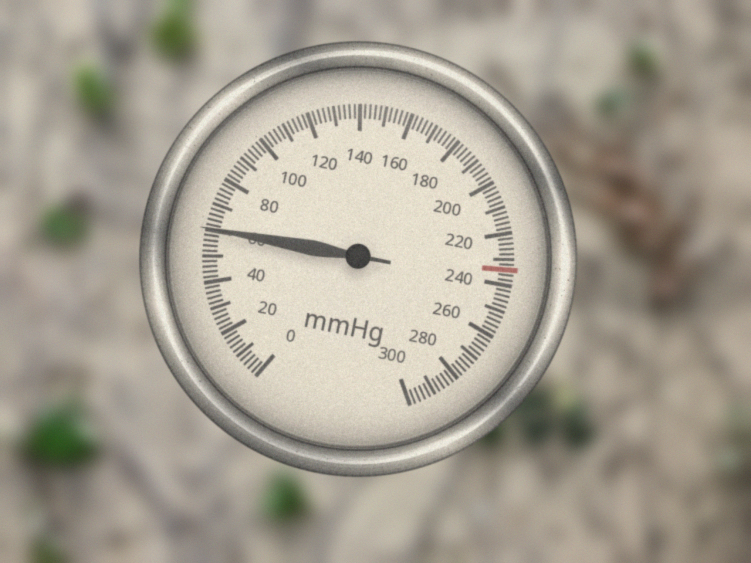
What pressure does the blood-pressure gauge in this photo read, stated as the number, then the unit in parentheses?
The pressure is 60 (mmHg)
